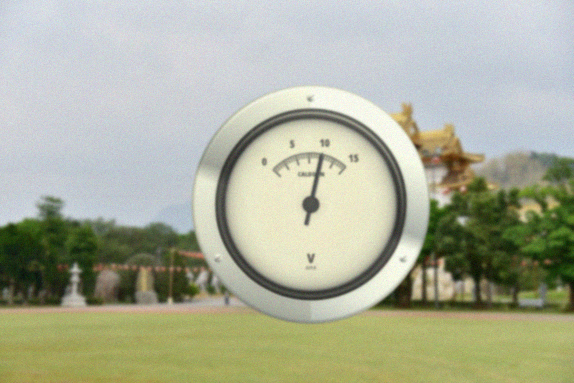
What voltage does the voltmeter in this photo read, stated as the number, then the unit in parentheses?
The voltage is 10 (V)
